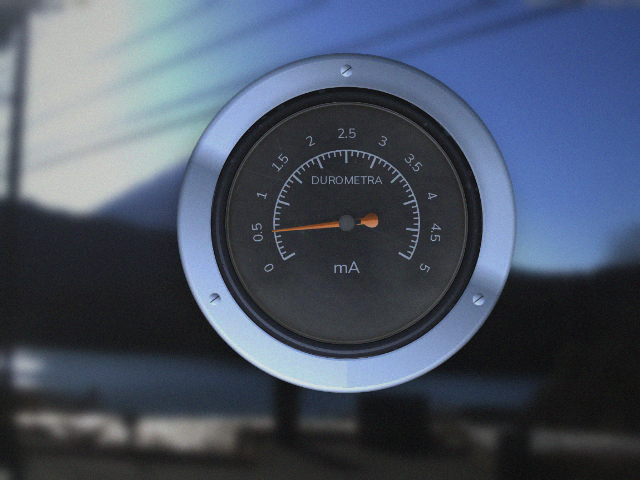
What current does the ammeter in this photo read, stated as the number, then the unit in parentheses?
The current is 0.5 (mA)
